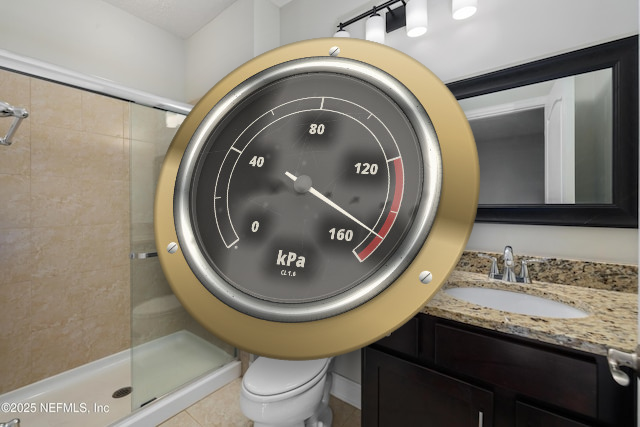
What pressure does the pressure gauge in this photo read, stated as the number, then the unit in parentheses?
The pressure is 150 (kPa)
